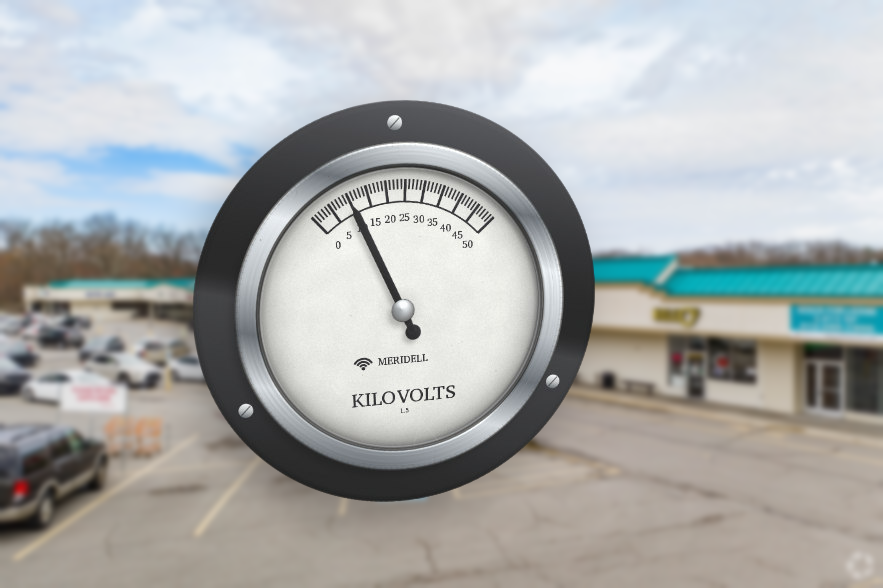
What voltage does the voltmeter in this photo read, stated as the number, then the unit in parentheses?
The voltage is 10 (kV)
